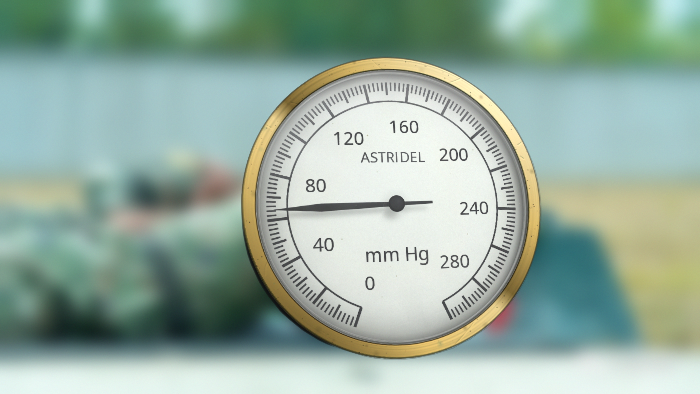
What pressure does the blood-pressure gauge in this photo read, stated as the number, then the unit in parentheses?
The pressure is 64 (mmHg)
